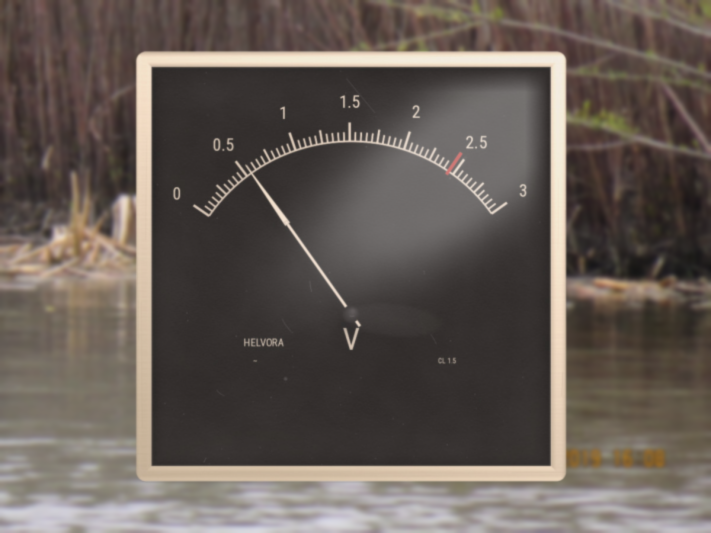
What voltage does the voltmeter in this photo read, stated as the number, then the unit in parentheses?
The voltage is 0.55 (V)
